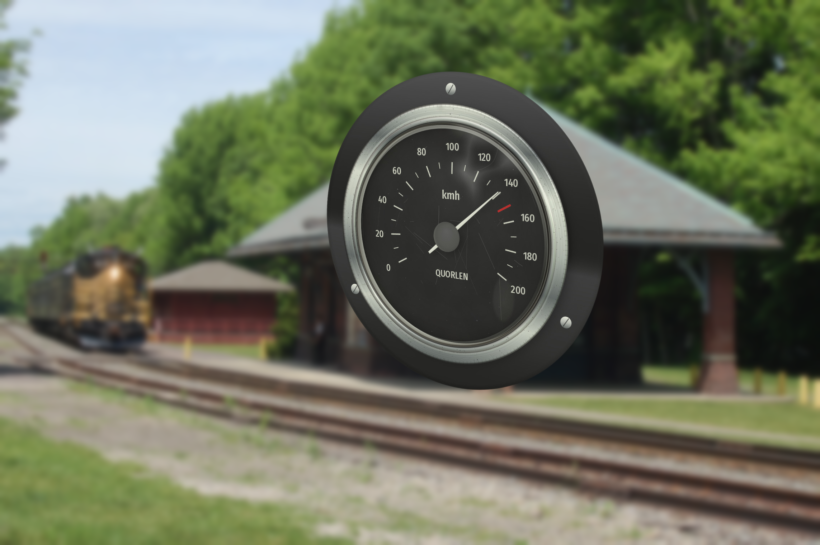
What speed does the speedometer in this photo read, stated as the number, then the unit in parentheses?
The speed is 140 (km/h)
